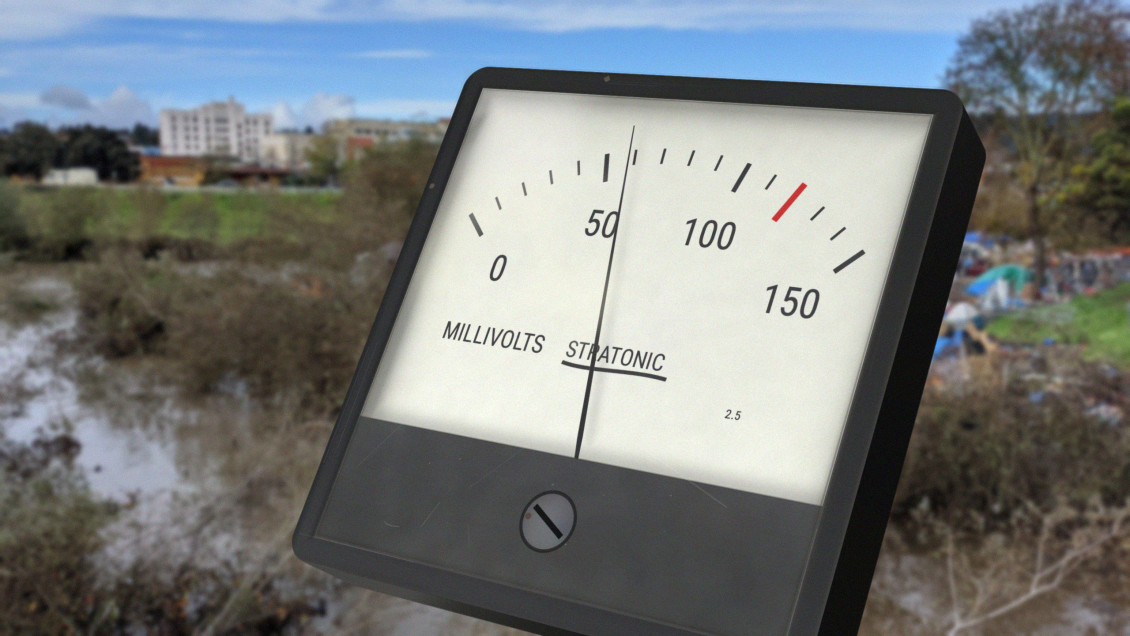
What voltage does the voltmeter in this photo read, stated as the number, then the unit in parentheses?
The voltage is 60 (mV)
